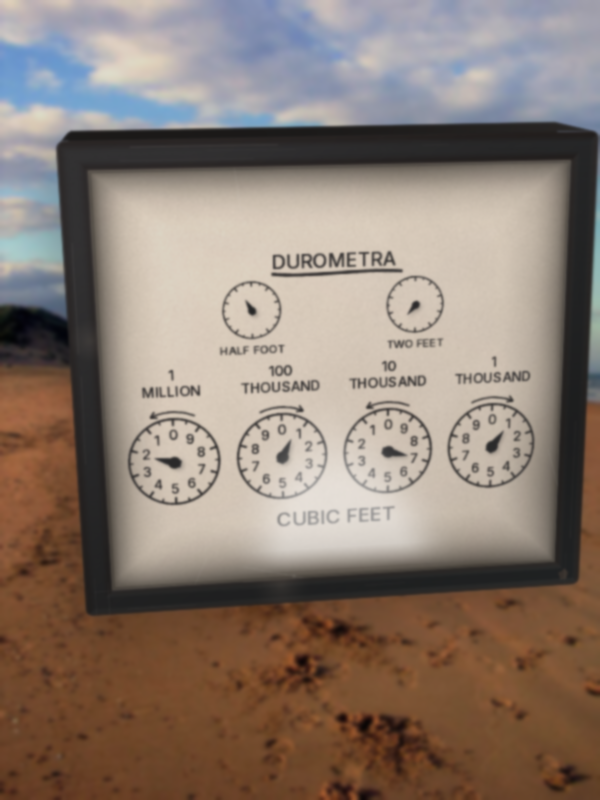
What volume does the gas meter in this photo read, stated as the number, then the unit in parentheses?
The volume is 207100 (ft³)
